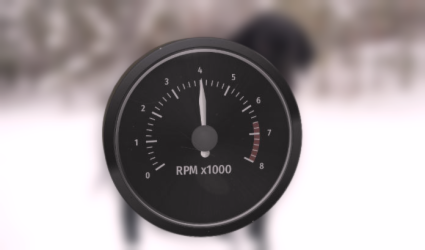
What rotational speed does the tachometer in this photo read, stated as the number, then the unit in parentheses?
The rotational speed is 4000 (rpm)
